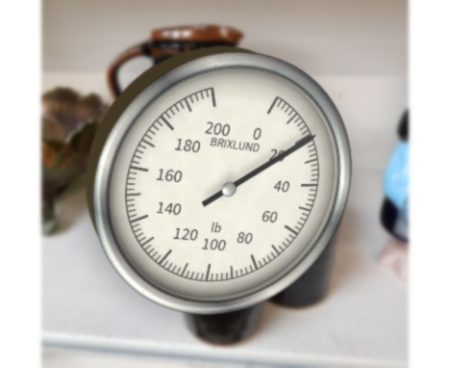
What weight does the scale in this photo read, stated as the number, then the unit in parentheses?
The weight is 20 (lb)
